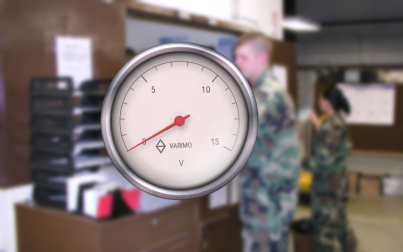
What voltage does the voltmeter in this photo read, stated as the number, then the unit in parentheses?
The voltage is 0 (V)
